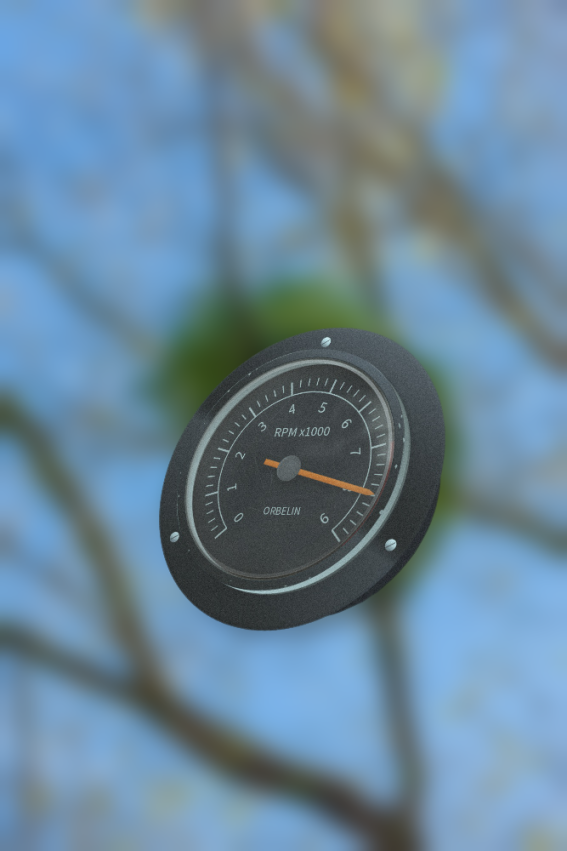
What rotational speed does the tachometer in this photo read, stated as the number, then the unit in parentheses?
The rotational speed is 8000 (rpm)
